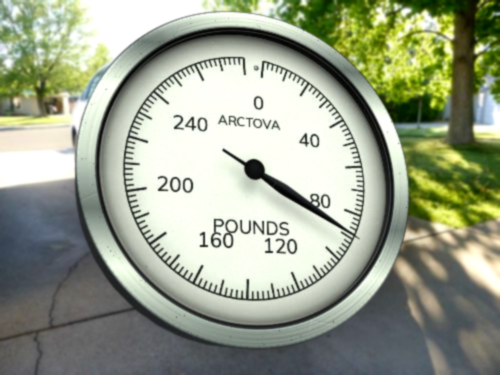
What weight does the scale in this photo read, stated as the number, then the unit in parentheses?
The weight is 90 (lb)
